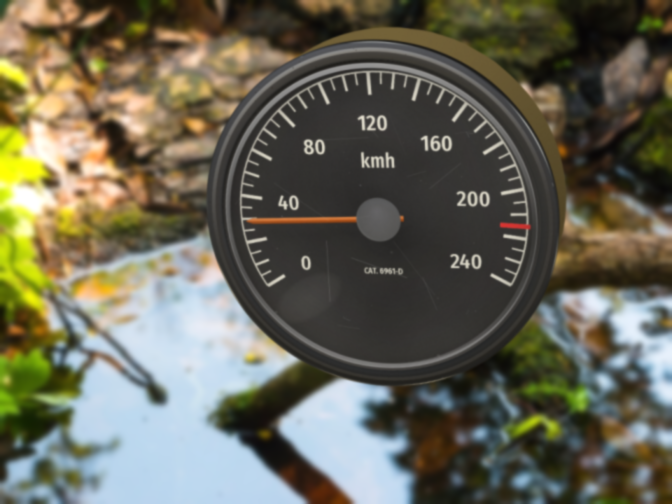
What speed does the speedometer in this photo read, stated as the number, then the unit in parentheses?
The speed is 30 (km/h)
